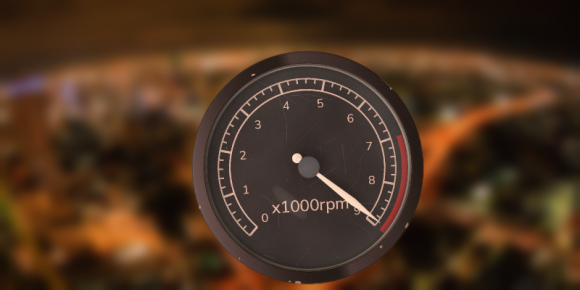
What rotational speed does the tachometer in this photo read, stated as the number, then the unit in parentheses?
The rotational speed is 8900 (rpm)
